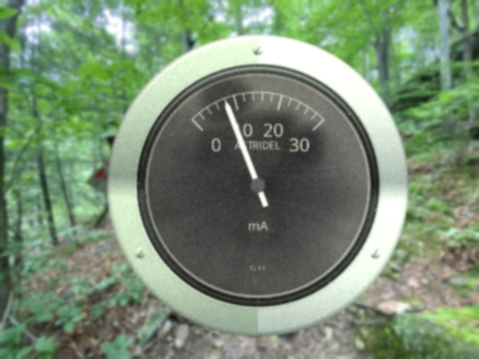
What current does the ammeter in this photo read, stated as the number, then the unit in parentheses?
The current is 8 (mA)
